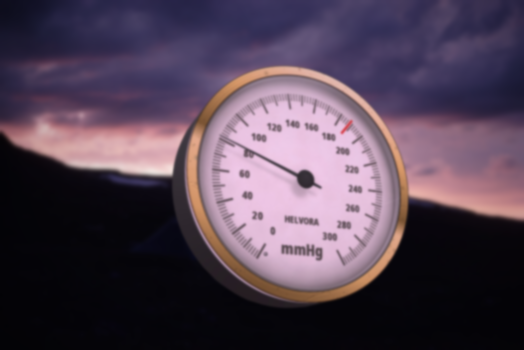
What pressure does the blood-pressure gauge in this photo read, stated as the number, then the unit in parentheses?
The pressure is 80 (mmHg)
